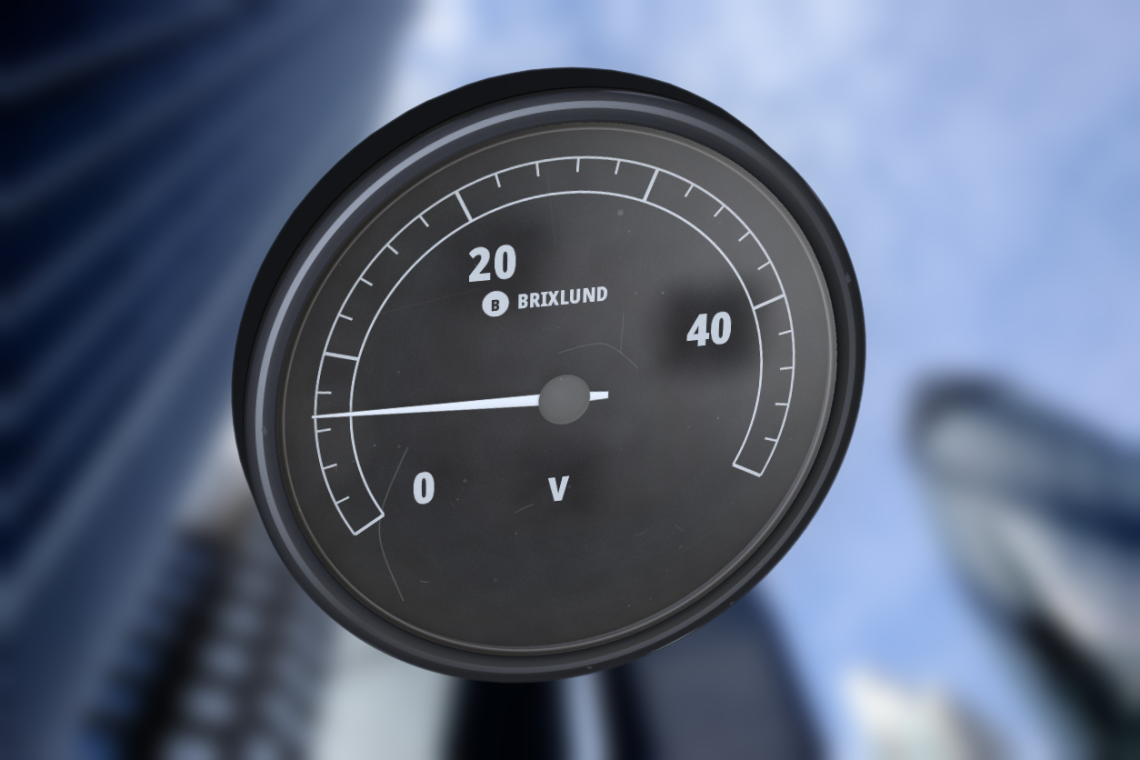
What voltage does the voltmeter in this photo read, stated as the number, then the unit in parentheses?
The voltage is 7 (V)
